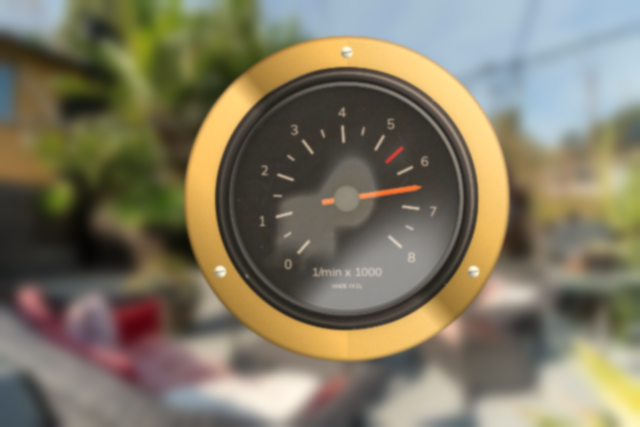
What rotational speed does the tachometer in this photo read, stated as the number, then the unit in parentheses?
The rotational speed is 6500 (rpm)
